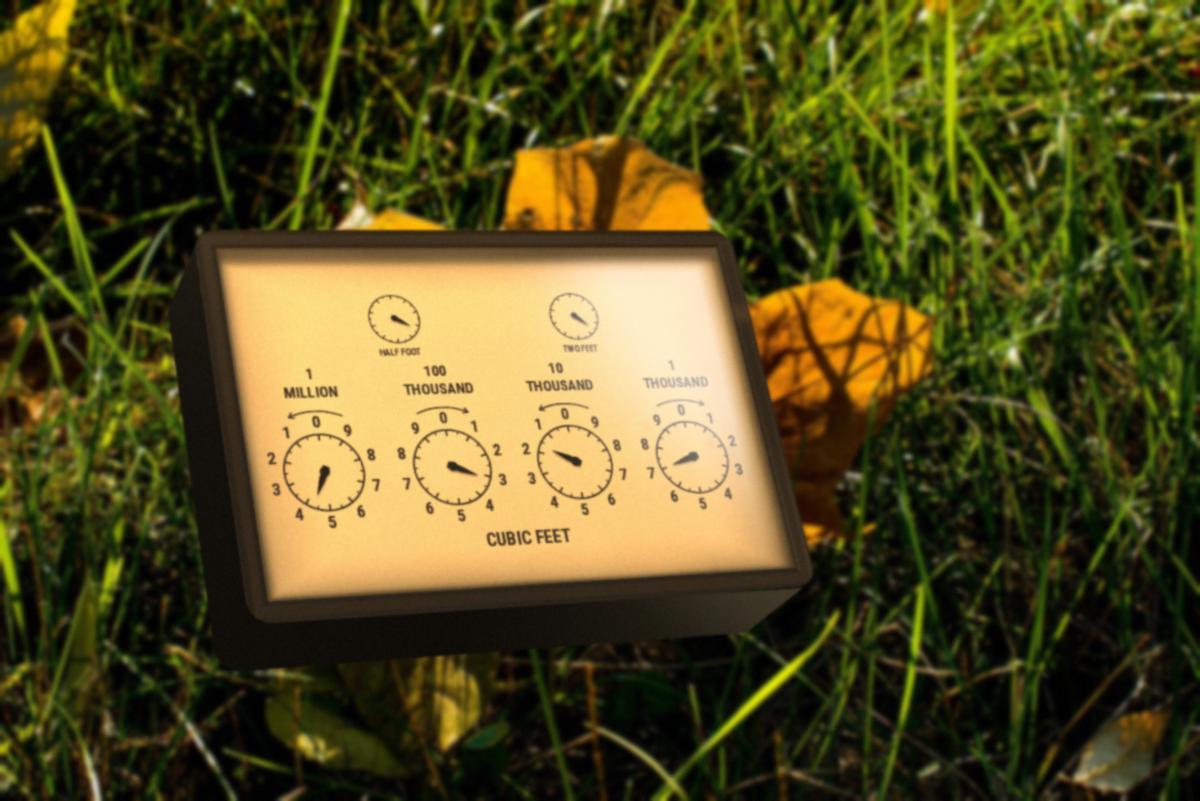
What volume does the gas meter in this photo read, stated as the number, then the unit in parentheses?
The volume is 431700 (ft³)
